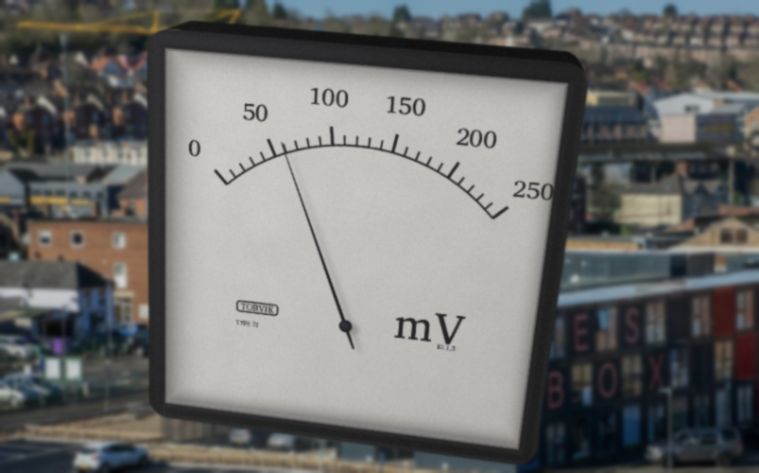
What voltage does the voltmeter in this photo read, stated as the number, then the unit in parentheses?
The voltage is 60 (mV)
